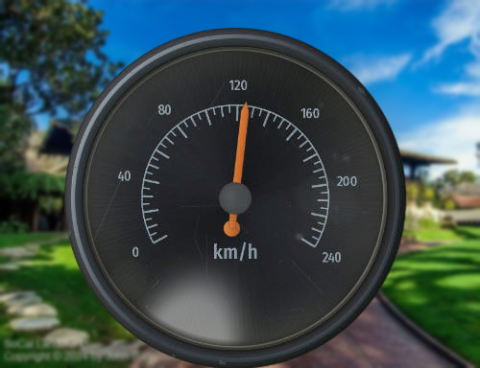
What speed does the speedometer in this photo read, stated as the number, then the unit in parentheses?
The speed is 125 (km/h)
